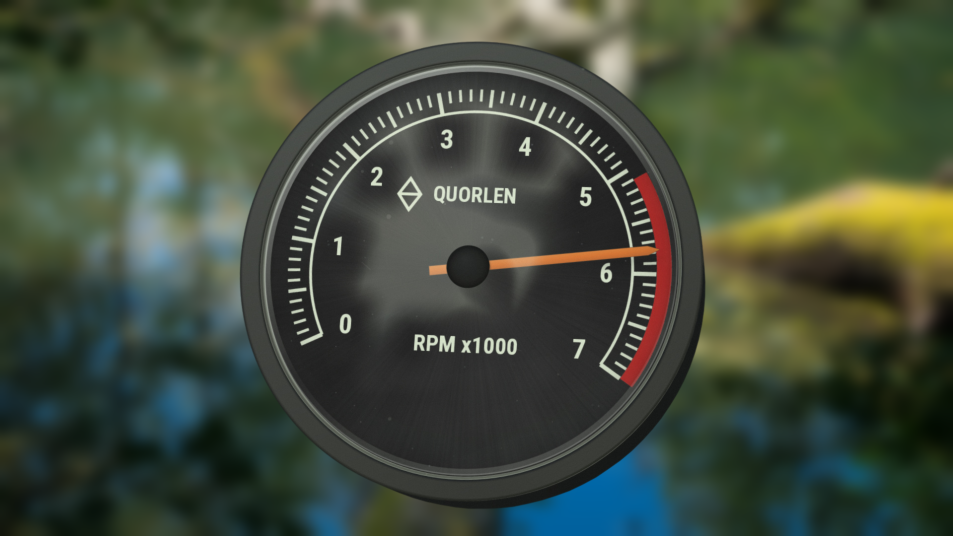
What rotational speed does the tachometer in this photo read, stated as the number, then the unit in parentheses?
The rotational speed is 5800 (rpm)
